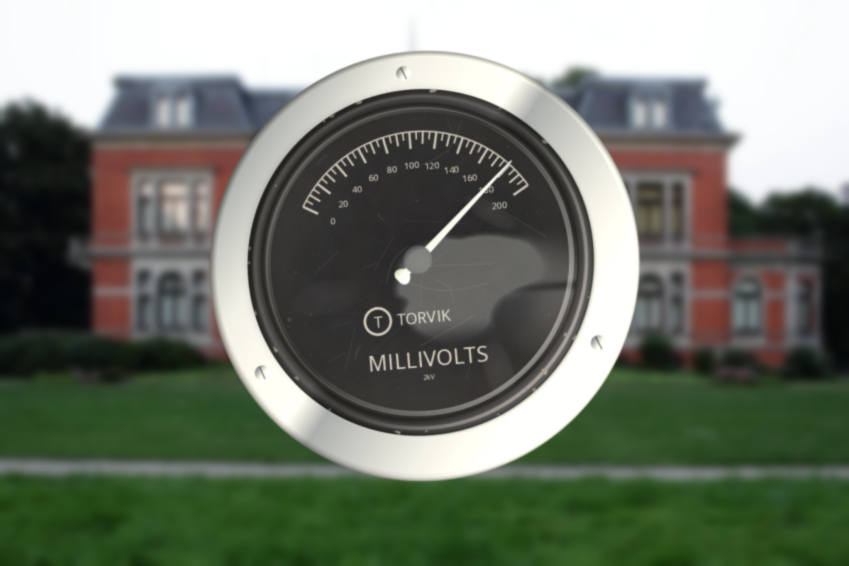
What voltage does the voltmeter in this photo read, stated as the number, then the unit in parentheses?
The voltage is 180 (mV)
